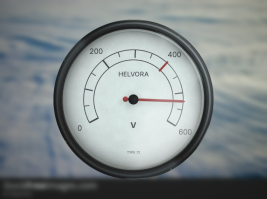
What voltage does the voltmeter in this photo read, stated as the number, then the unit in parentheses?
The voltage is 525 (V)
